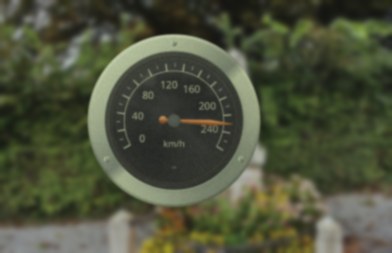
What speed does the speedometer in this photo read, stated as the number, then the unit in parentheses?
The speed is 230 (km/h)
